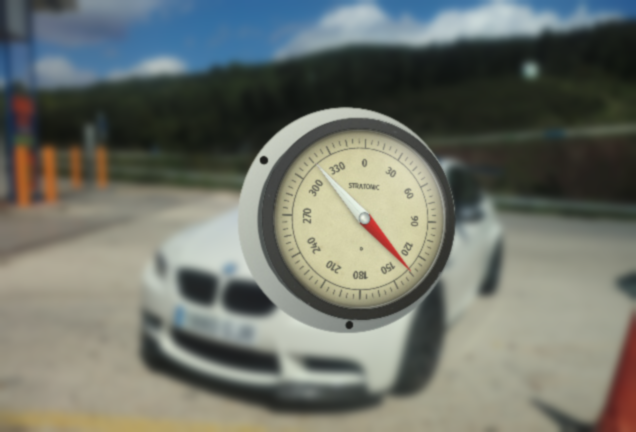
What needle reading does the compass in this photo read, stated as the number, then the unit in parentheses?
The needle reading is 135 (°)
